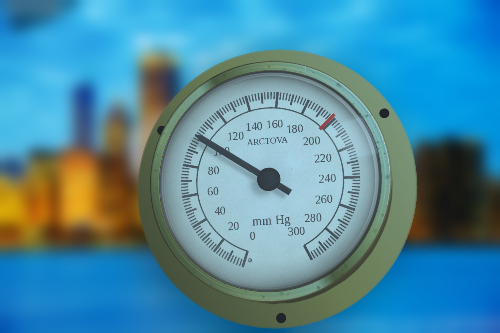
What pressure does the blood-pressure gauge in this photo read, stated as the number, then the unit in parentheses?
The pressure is 100 (mmHg)
